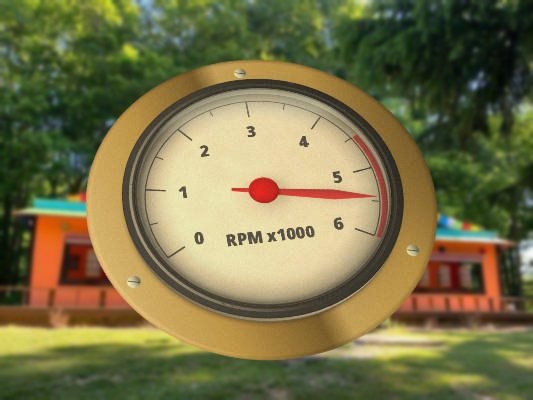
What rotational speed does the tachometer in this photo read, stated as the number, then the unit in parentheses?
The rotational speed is 5500 (rpm)
